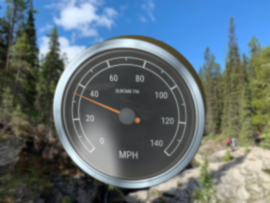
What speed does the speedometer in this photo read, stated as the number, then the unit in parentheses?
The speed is 35 (mph)
